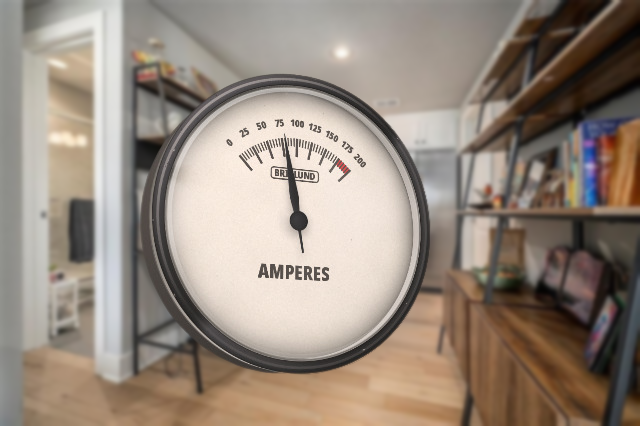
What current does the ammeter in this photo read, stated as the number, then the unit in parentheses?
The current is 75 (A)
